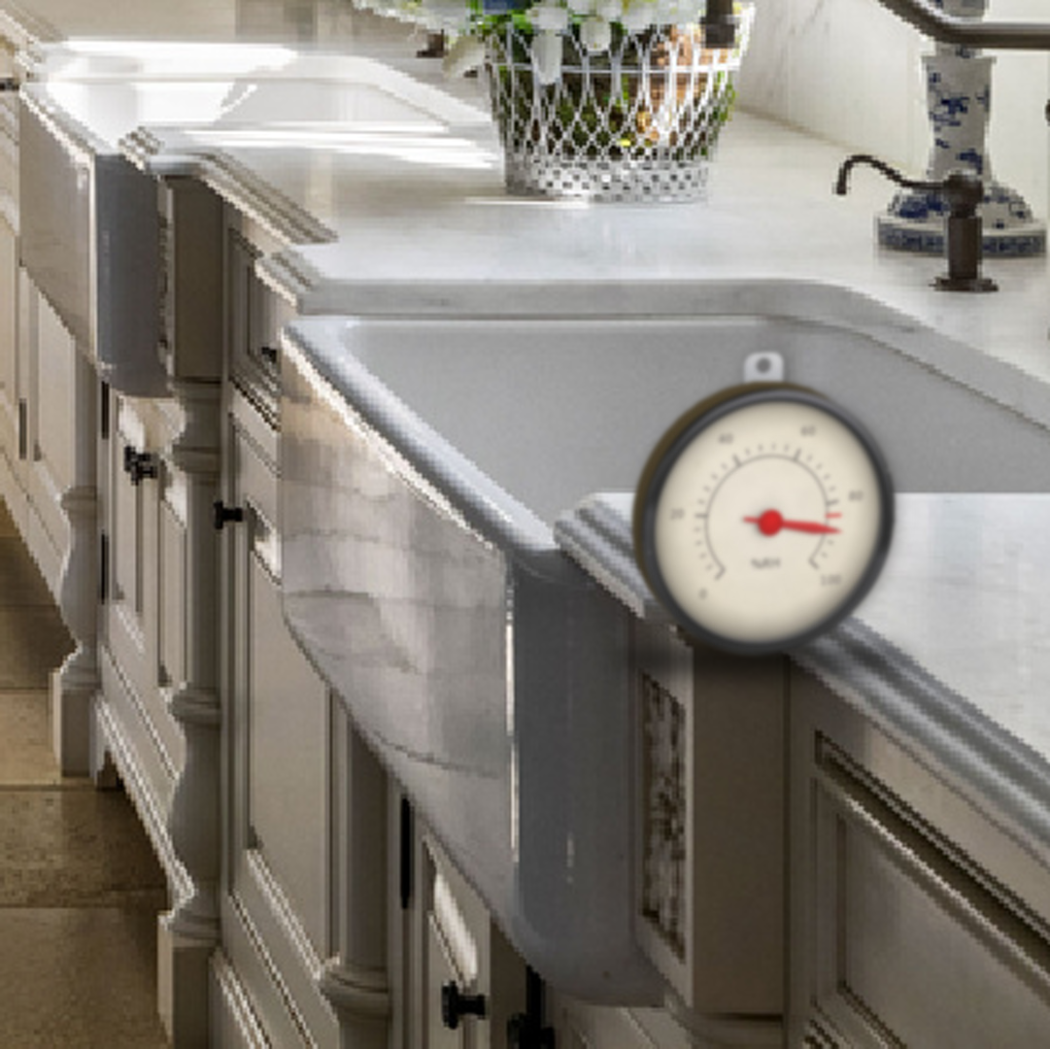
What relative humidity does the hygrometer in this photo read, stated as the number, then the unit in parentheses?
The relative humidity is 88 (%)
